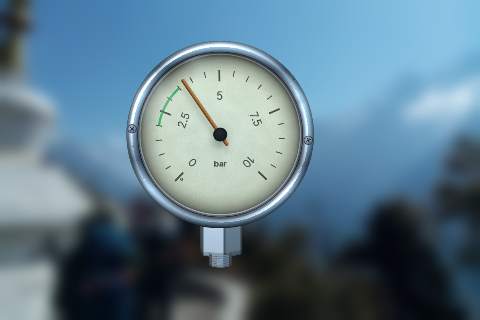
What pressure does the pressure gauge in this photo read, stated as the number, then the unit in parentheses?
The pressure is 3.75 (bar)
